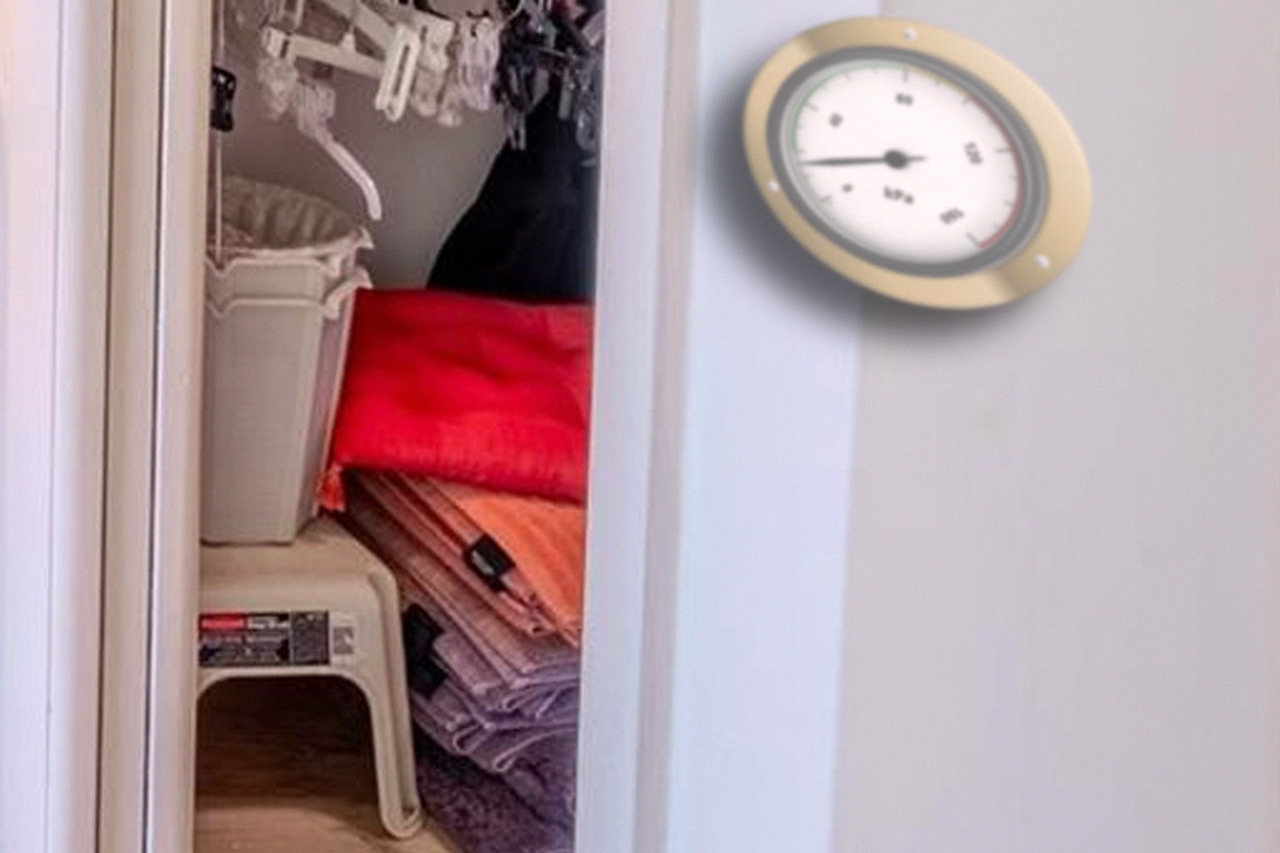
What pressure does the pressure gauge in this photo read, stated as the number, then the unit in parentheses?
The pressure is 15 (kPa)
